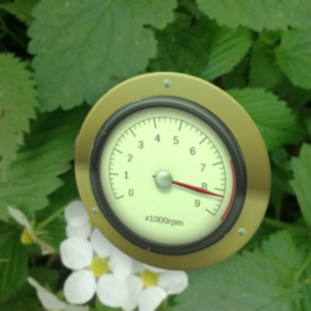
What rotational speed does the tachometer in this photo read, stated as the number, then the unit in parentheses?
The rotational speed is 8200 (rpm)
